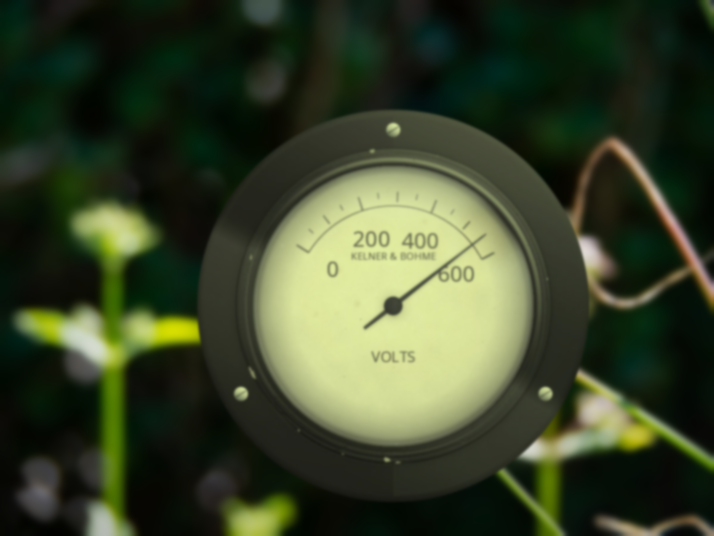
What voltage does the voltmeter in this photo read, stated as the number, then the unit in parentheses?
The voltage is 550 (V)
